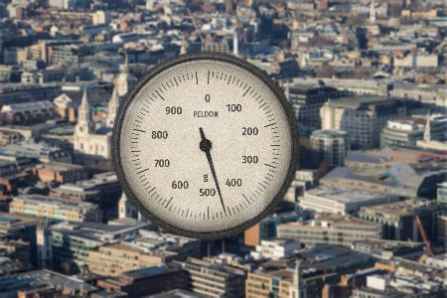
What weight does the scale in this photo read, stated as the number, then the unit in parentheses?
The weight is 460 (g)
